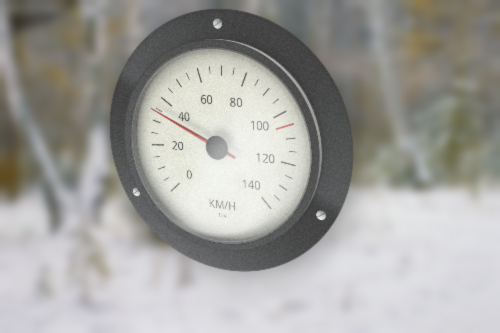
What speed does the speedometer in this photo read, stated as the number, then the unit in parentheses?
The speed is 35 (km/h)
